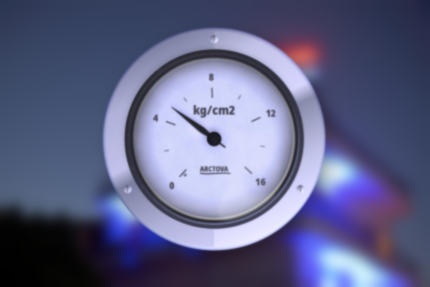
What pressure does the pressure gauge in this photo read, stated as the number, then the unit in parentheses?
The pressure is 5 (kg/cm²)
